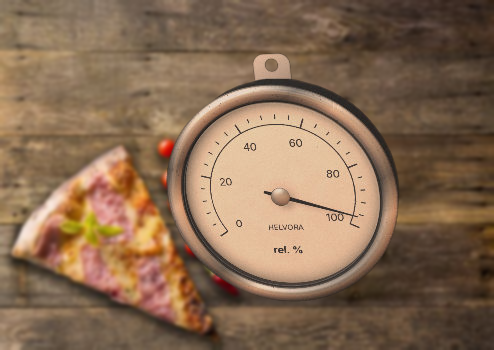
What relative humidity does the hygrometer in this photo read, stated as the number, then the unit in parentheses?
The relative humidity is 96 (%)
